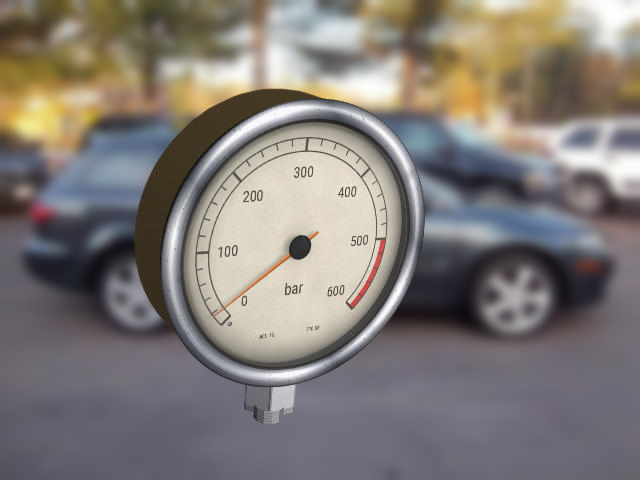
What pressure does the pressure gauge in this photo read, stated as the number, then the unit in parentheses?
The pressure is 20 (bar)
